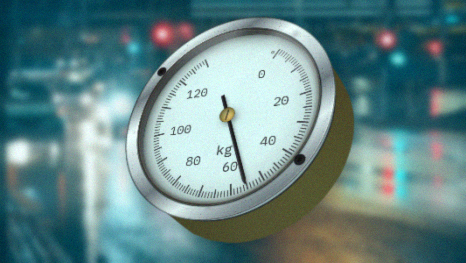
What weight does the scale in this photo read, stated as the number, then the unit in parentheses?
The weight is 55 (kg)
